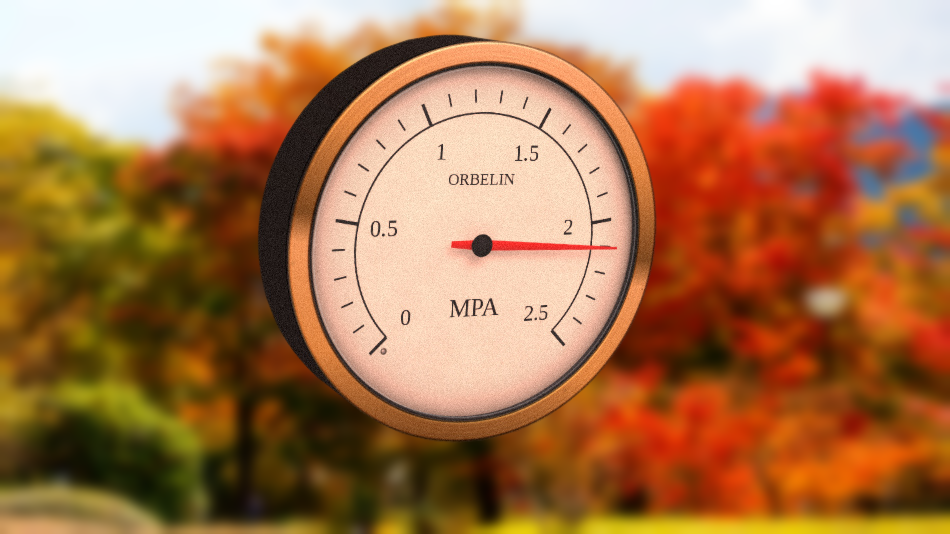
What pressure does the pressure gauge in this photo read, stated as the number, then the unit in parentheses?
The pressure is 2.1 (MPa)
